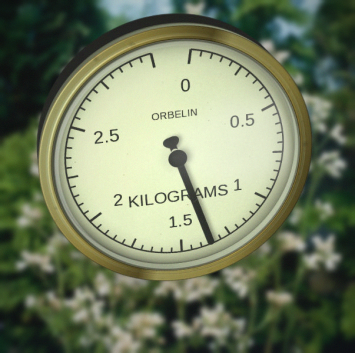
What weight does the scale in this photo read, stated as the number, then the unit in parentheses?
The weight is 1.35 (kg)
